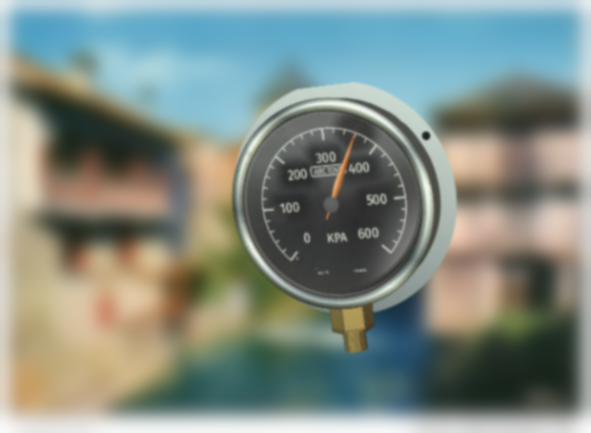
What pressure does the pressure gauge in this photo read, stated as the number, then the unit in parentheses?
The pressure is 360 (kPa)
